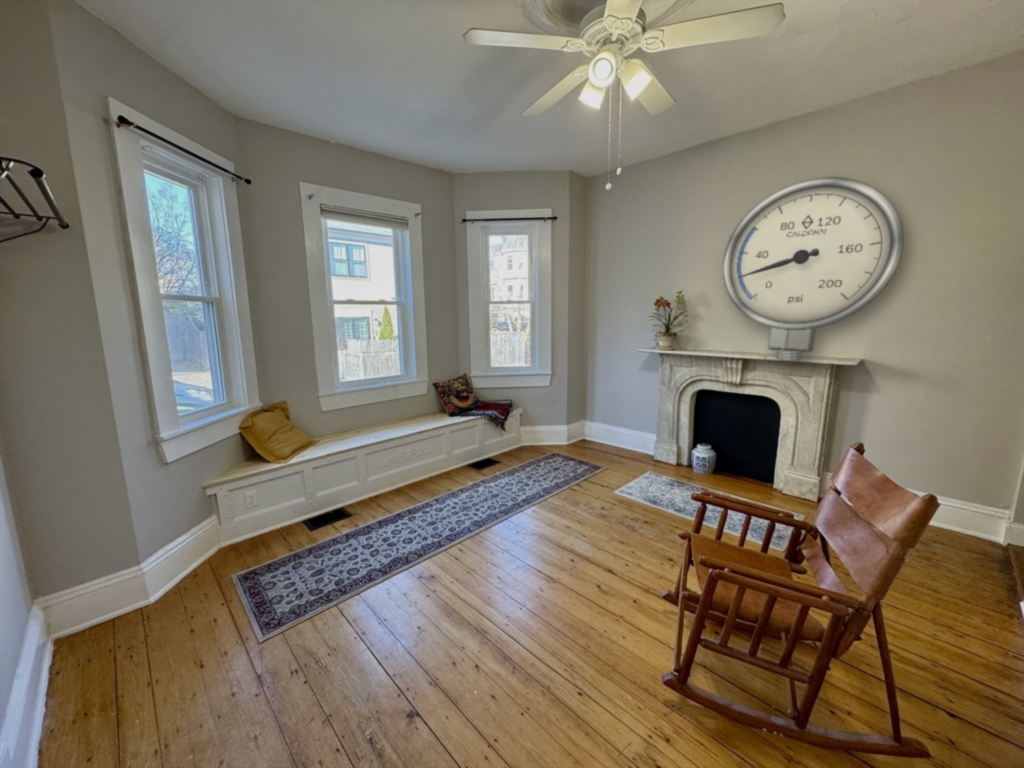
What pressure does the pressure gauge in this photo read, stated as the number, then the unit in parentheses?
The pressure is 20 (psi)
